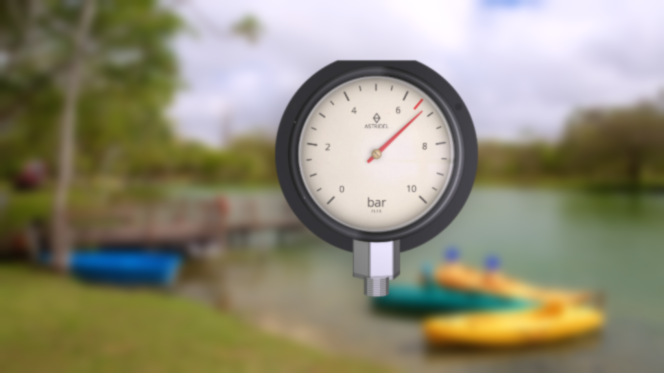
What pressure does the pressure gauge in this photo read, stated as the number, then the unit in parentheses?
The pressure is 6.75 (bar)
